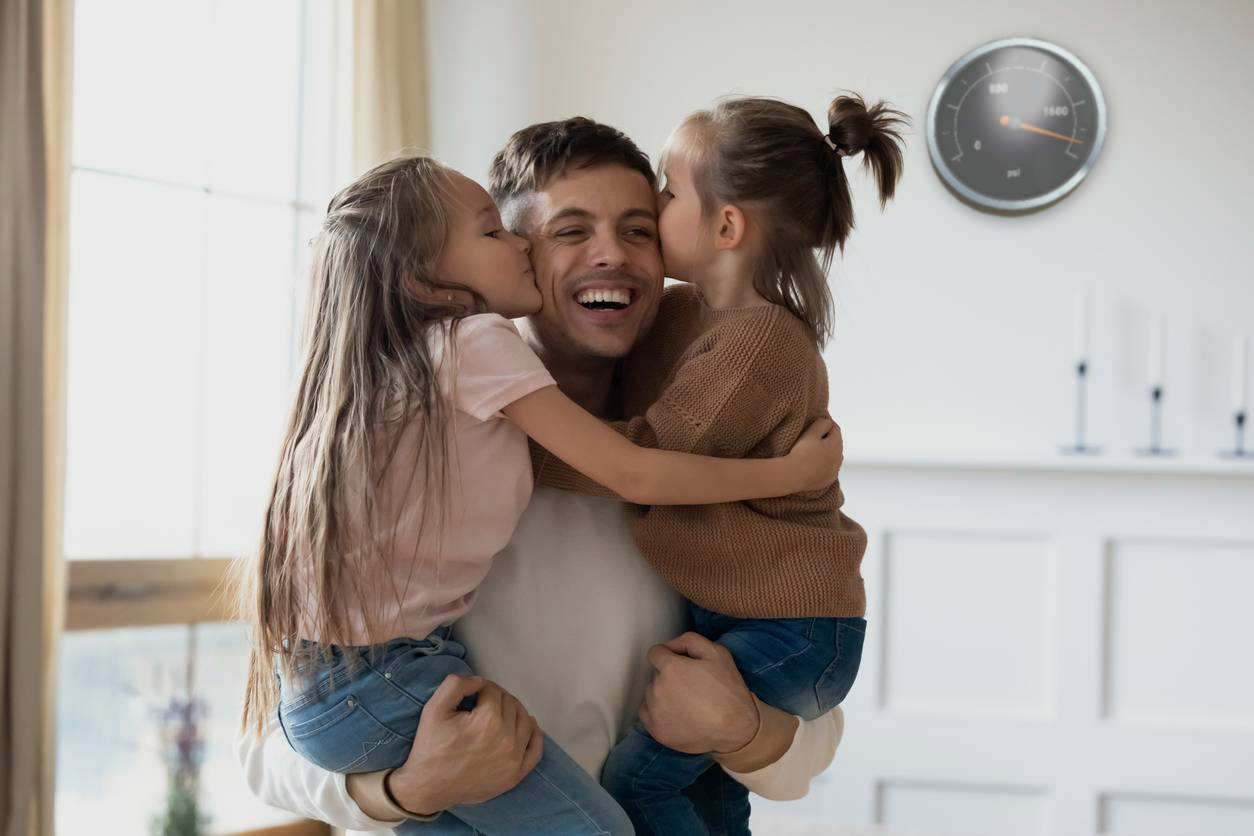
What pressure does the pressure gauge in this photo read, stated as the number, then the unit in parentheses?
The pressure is 1900 (psi)
